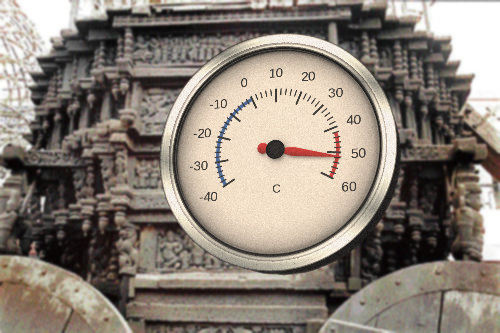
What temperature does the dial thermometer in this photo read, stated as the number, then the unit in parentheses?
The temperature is 52 (°C)
